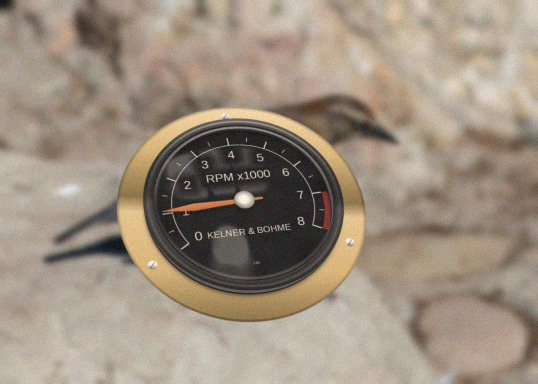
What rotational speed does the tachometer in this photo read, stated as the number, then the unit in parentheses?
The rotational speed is 1000 (rpm)
